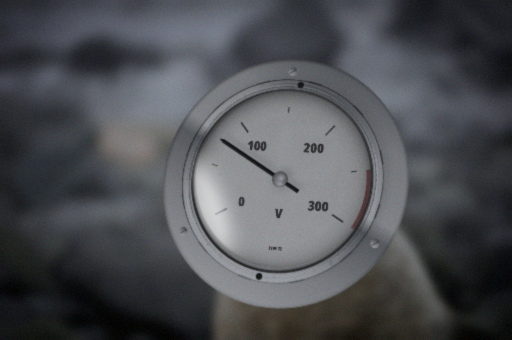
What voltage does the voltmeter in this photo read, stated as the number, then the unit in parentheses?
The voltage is 75 (V)
